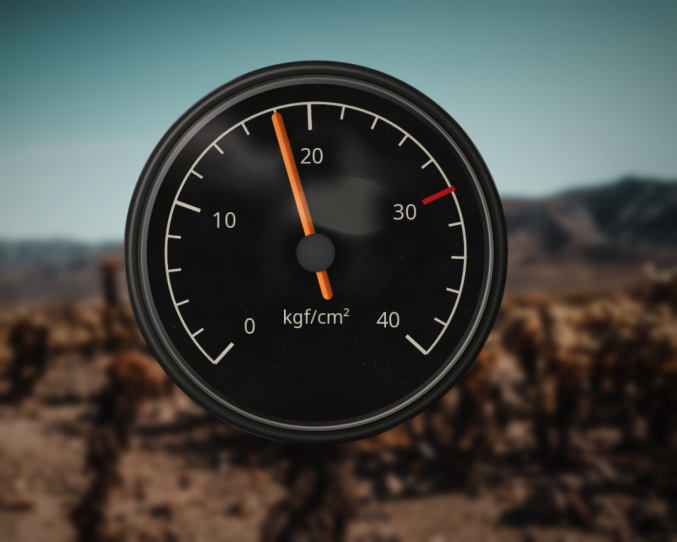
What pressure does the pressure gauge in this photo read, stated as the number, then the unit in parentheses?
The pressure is 18 (kg/cm²)
